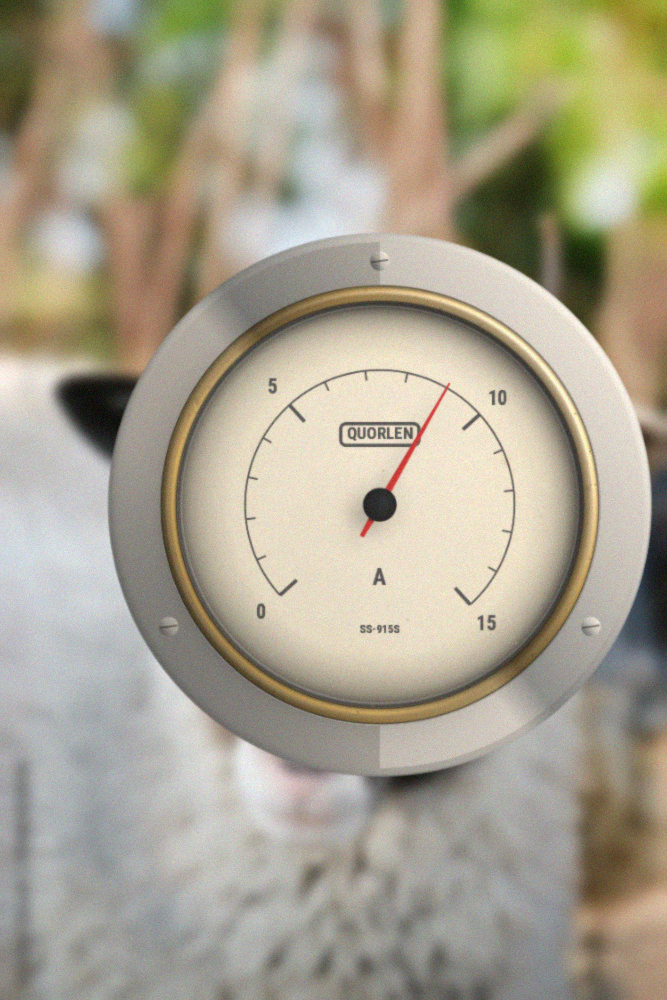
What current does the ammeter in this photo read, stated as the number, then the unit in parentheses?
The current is 9 (A)
